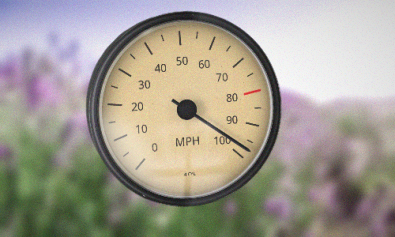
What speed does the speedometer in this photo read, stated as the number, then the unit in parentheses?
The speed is 97.5 (mph)
